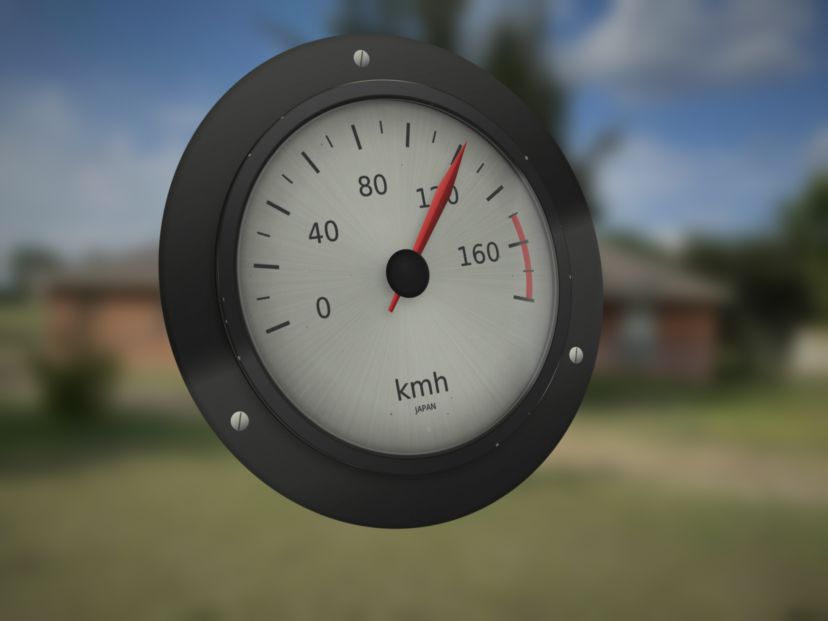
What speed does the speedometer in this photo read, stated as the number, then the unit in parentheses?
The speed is 120 (km/h)
